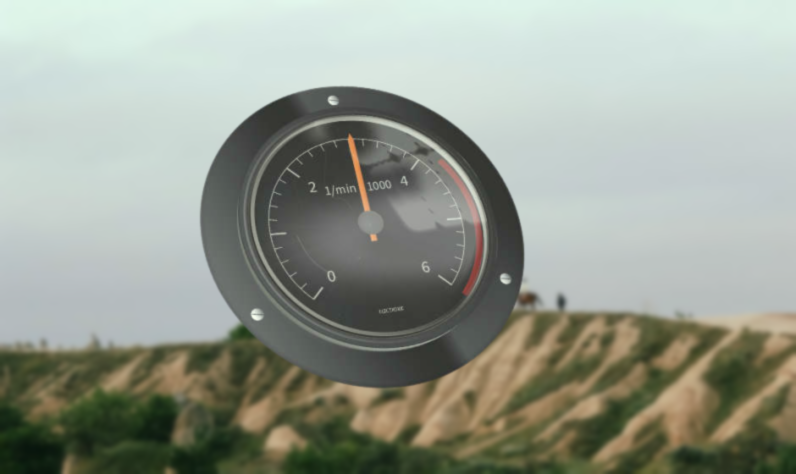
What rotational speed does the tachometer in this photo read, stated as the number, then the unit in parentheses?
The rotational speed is 3000 (rpm)
